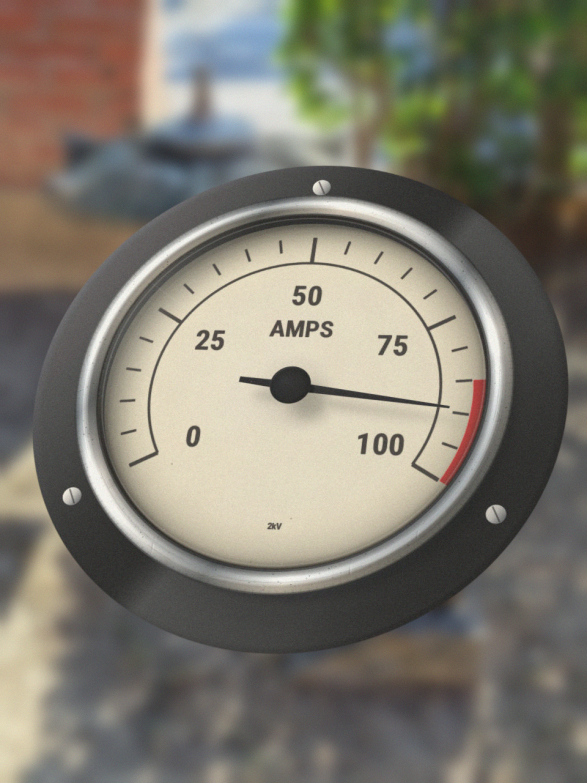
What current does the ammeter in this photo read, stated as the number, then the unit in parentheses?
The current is 90 (A)
